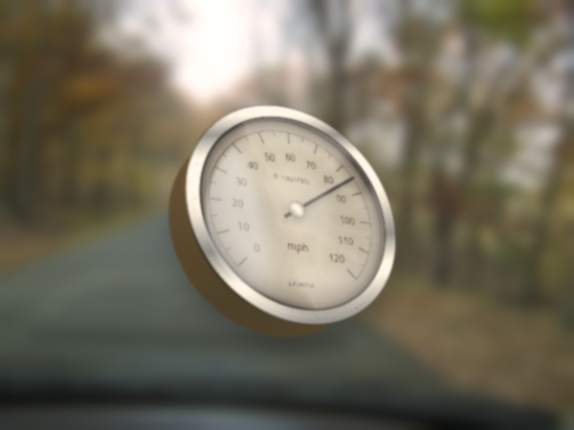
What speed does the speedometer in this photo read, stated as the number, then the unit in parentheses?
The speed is 85 (mph)
